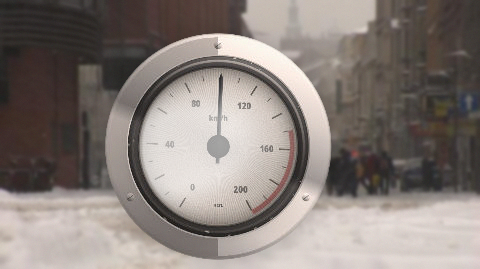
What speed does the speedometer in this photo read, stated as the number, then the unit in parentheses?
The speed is 100 (km/h)
